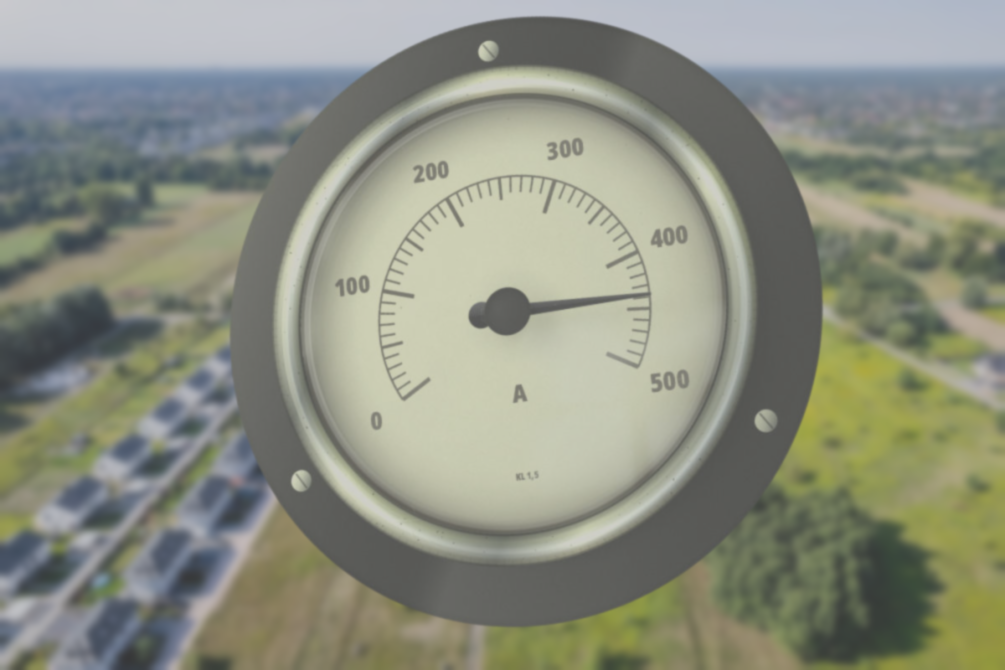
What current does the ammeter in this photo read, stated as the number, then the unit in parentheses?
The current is 440 (A)
